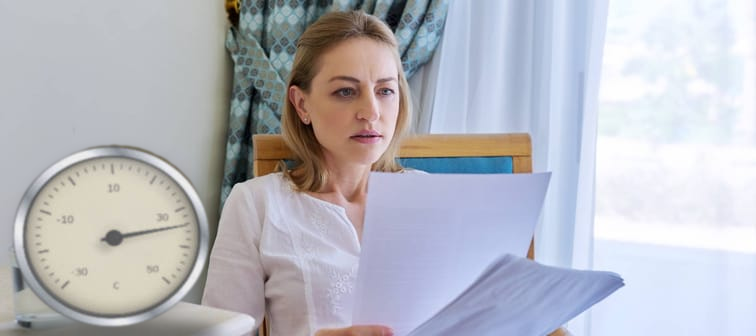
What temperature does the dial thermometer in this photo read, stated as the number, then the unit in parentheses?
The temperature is 34 (°C)
